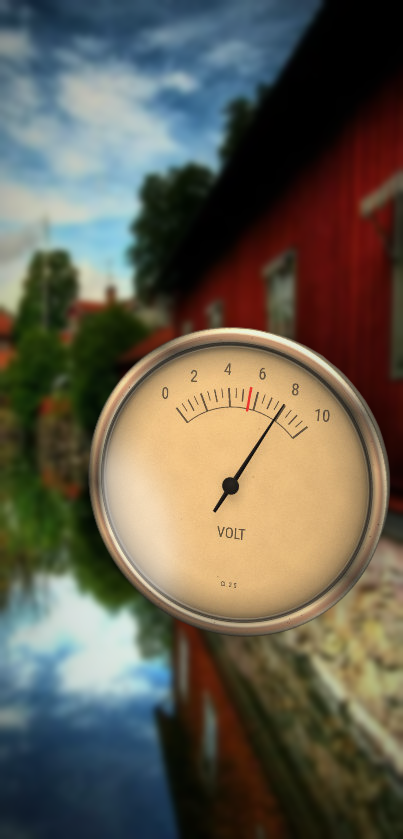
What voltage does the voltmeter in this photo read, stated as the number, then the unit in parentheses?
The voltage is 8 (V)
